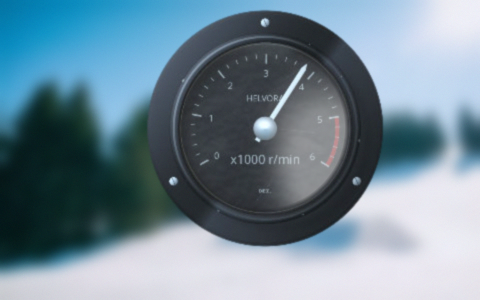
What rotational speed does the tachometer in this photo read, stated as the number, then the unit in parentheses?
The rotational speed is 3800 (rpm)
